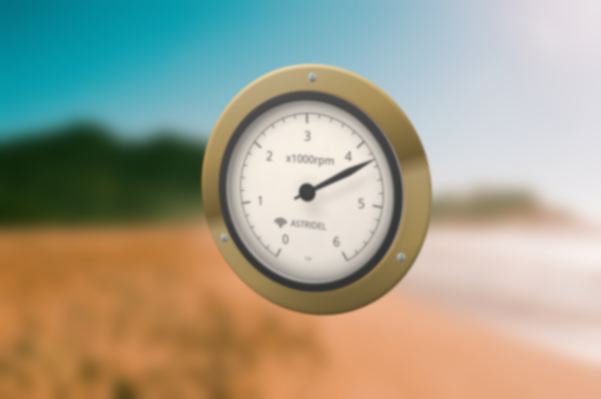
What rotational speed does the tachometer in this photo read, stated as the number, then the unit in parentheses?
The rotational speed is 4300 (rpm)
